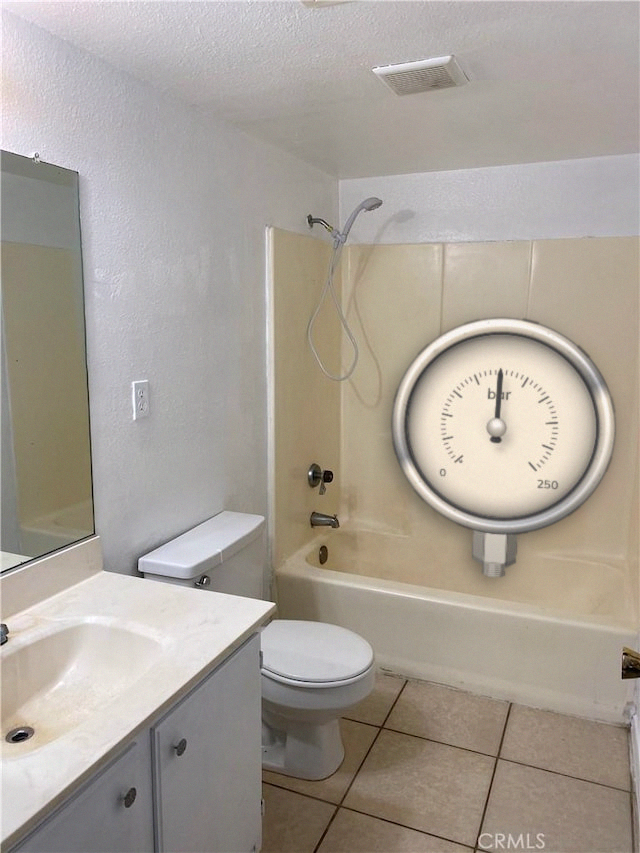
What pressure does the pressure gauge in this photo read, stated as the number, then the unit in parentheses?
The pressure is 125 (bar)
